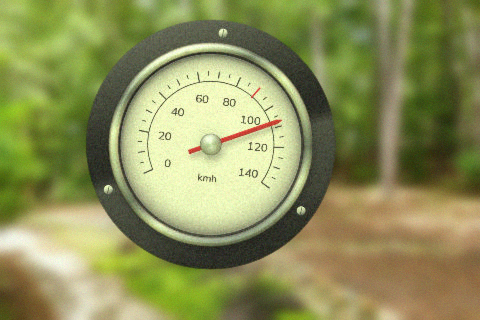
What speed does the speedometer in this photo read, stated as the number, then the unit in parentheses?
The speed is 107.5 (km/h)
